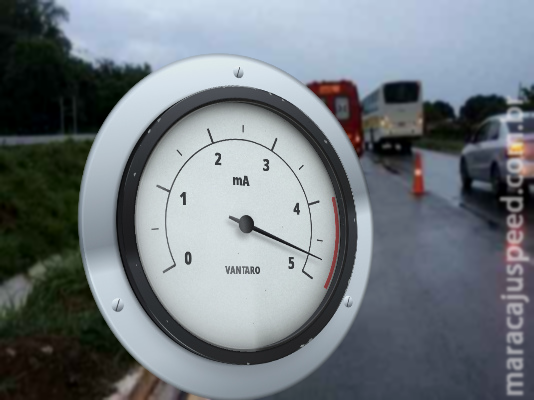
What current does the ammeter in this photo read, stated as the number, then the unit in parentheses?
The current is 4.75 (mA)
